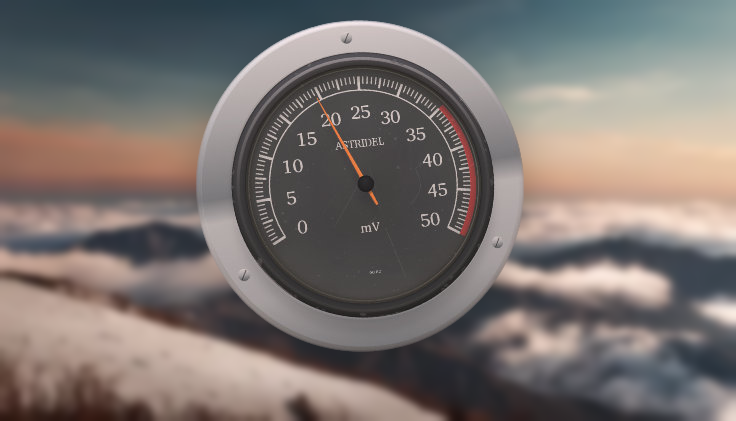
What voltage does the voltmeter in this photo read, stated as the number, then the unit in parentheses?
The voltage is 19.5 (mV)
